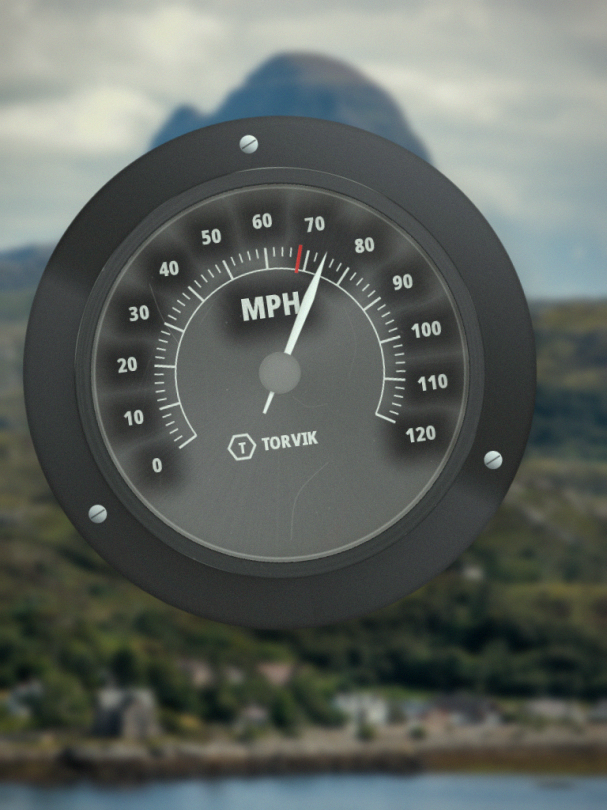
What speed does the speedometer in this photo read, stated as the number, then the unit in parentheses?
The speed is 74 (mph)
